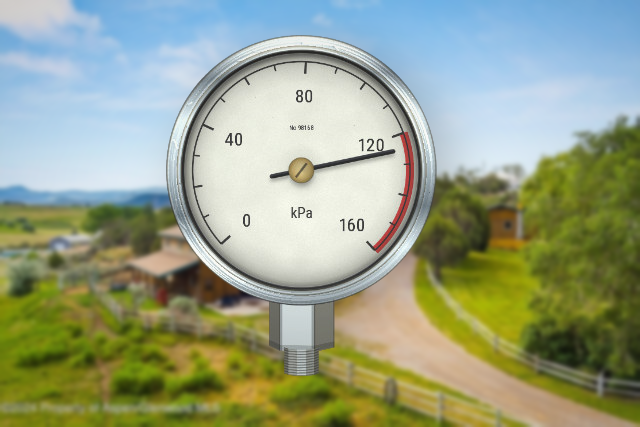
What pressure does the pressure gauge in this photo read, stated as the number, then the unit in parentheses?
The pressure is 125 (kPa)
